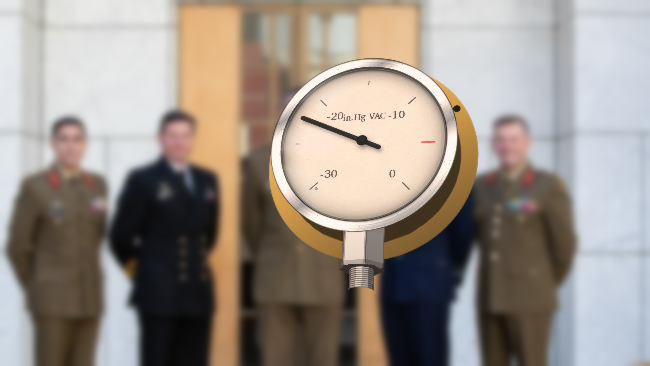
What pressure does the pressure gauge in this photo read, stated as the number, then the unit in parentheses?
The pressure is -22.5 (inHg)
